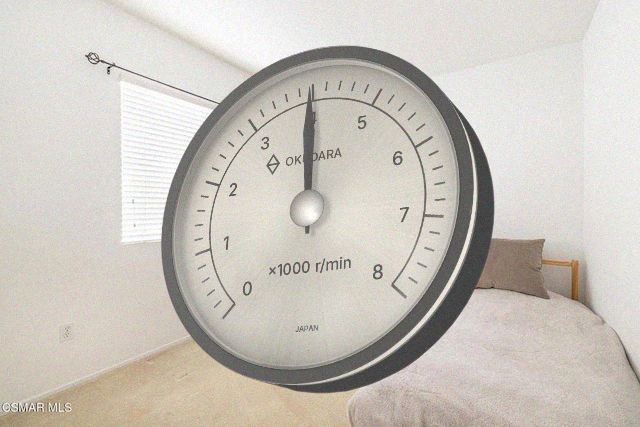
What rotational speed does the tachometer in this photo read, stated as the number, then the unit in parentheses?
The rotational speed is 4000 (rpm)
